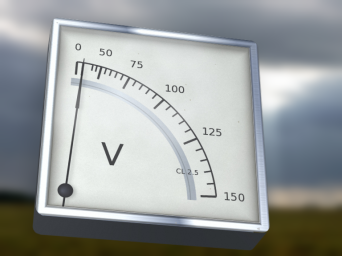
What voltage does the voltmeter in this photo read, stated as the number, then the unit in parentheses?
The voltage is 25 (V)
